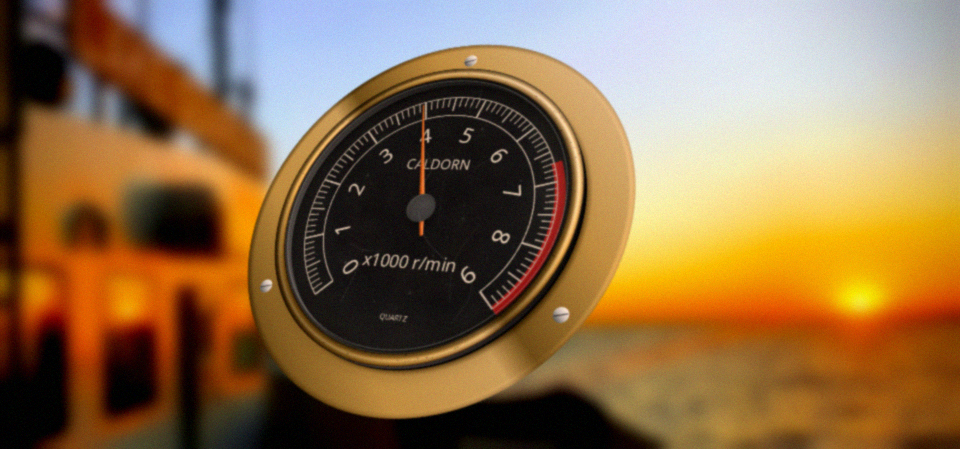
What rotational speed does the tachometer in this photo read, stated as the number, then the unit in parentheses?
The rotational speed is 4000 (rpm)
